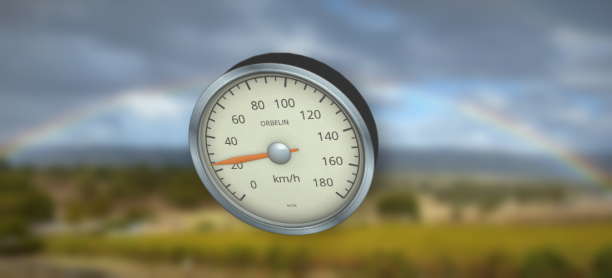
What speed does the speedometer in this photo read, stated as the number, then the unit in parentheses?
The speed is 25 (km/h)
